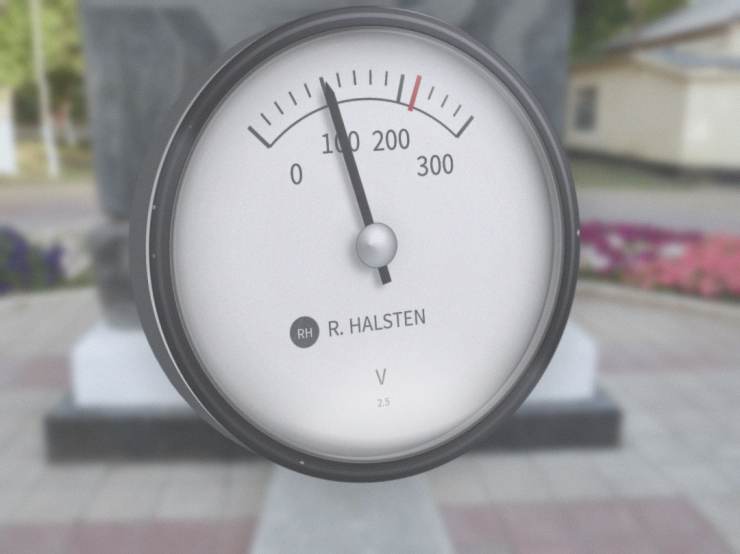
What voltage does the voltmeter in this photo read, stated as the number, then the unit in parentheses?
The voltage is 100 (V)
